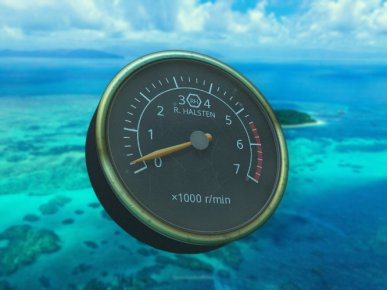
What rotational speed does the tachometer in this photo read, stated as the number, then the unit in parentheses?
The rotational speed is 200 (rpm)
